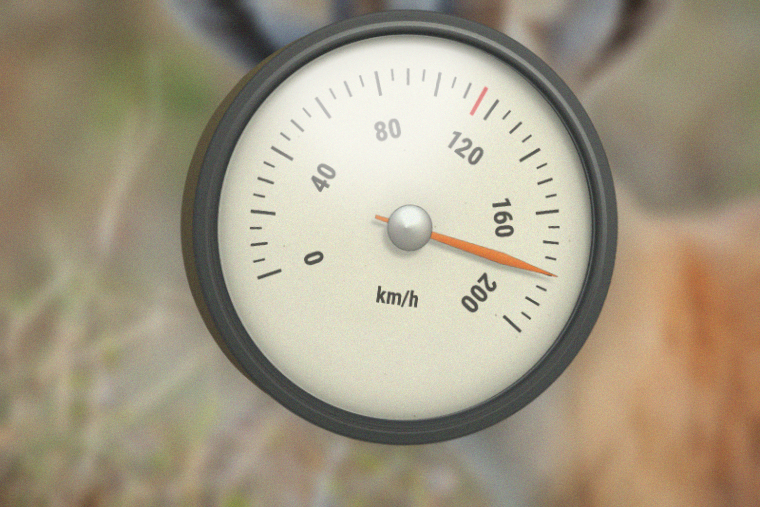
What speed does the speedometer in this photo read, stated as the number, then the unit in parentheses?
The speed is 180 (km/h)
